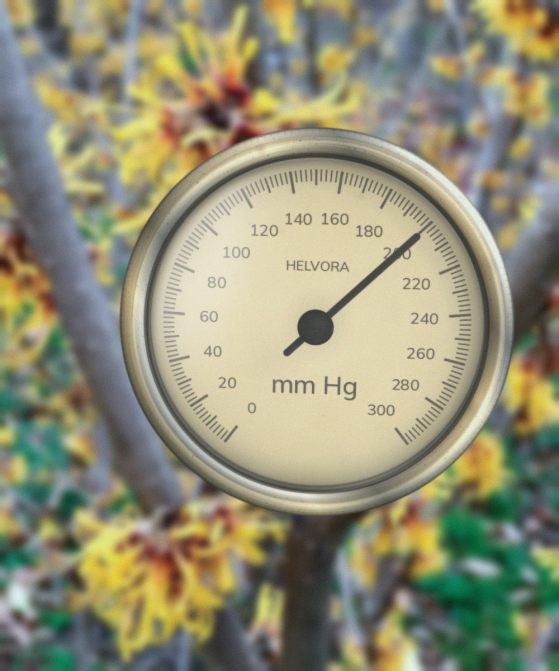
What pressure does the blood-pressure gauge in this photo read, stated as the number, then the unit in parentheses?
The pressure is 200 (mmHg)
